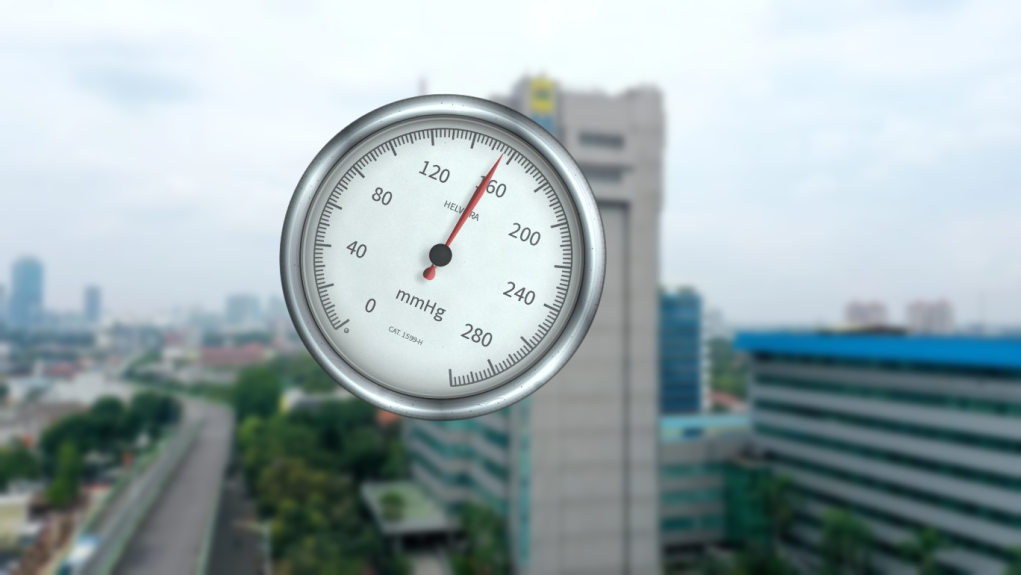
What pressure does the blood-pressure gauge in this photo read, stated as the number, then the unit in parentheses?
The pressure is 156 (mmHg)
